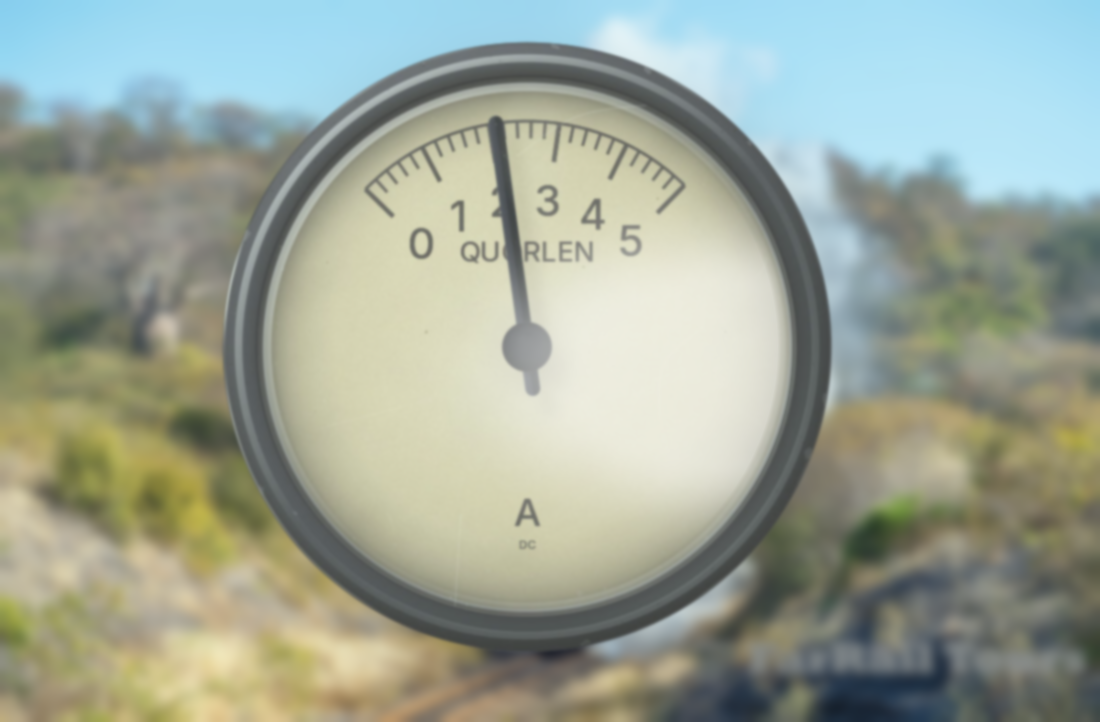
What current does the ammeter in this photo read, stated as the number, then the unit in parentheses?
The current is 2.1 (A)
